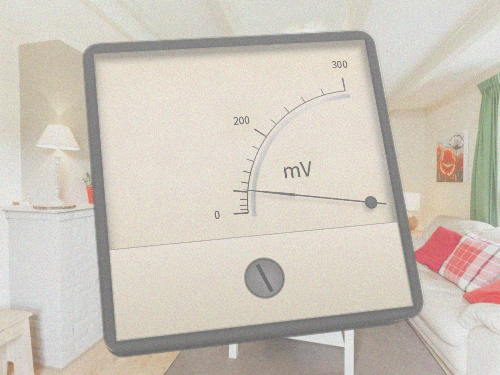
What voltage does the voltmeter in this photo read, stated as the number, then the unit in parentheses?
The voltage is 100 (mV)
